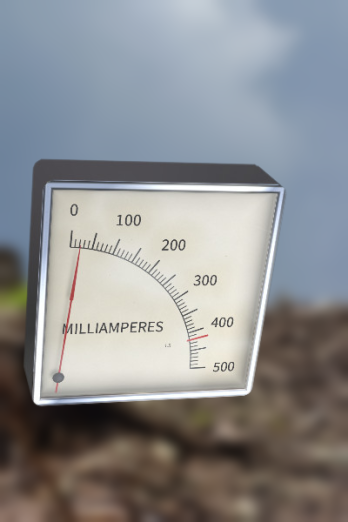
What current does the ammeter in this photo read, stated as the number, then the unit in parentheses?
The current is 20 (mA)
